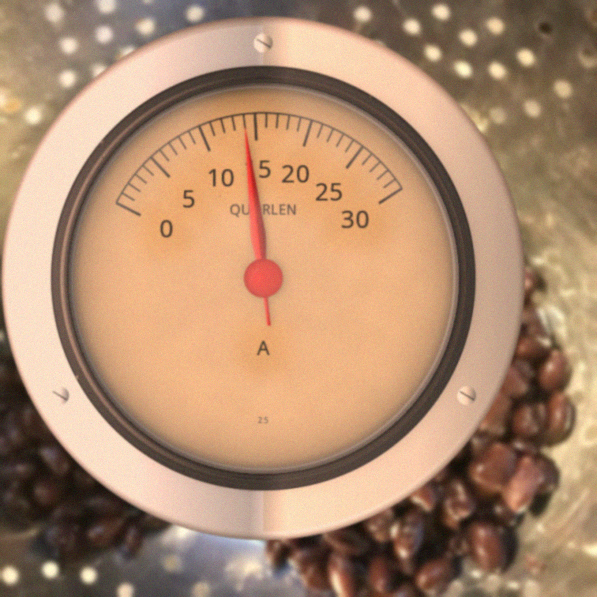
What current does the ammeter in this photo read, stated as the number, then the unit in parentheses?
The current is 14 (A)
